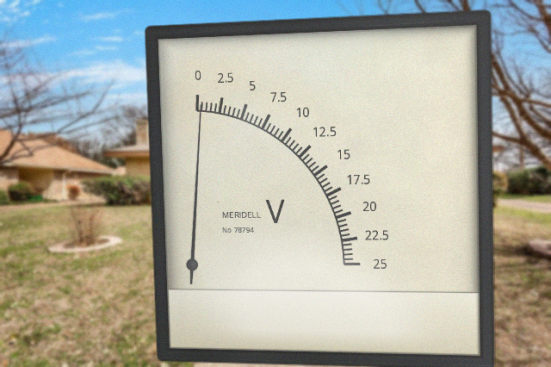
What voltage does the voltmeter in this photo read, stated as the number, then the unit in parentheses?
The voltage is 0.5 (V)
